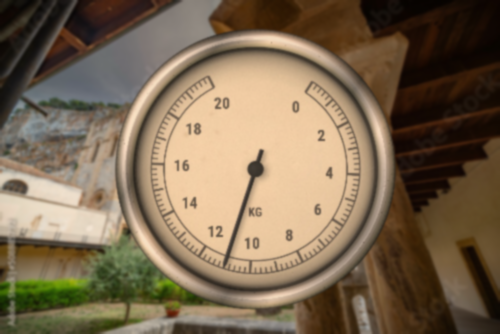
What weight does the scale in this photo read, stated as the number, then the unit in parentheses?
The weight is 11 (kg)
